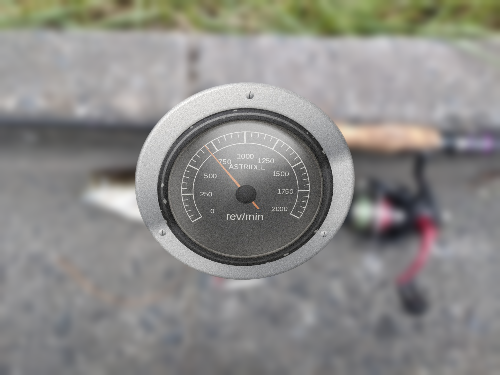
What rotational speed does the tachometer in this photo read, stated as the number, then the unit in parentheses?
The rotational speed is 700 (rpm)
